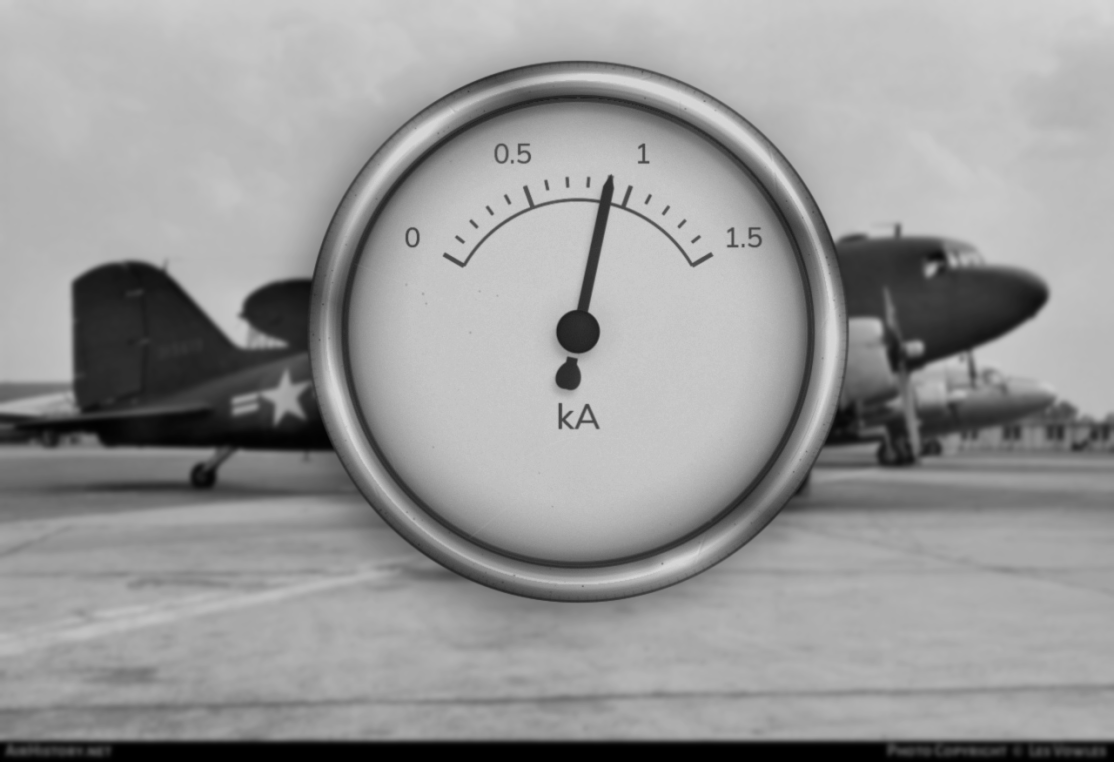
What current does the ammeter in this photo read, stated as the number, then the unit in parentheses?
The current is 0.9 (kA)
